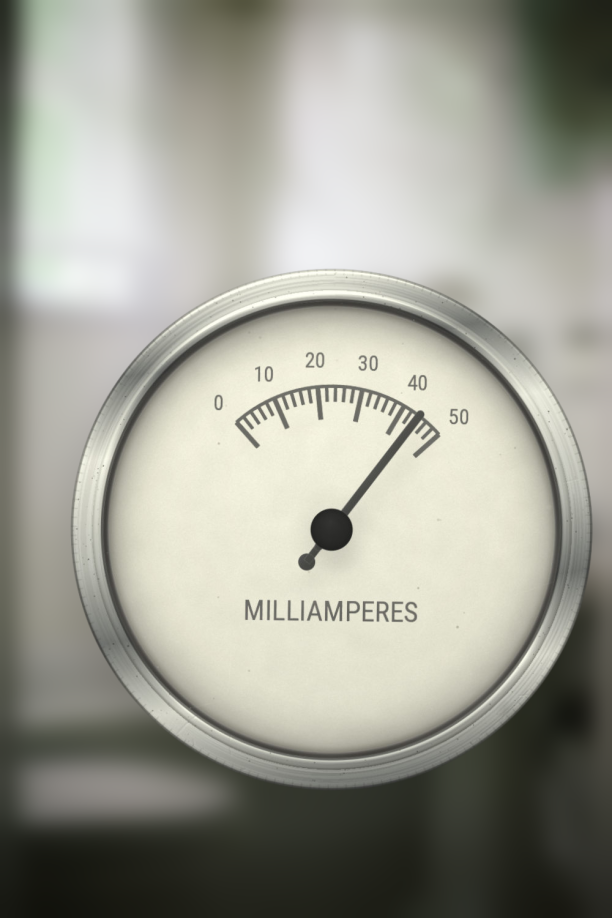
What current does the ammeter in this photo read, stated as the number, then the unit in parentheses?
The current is 44 (mA)
